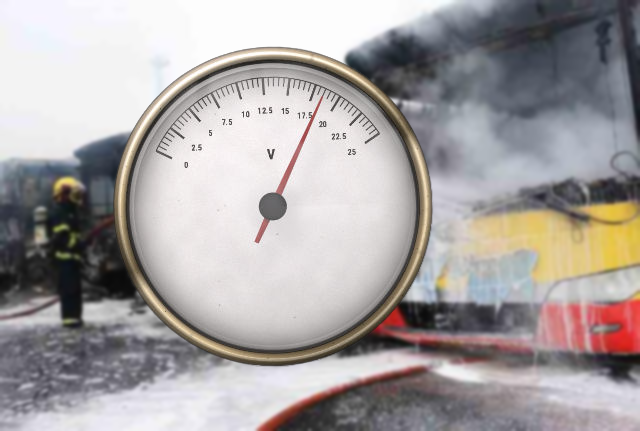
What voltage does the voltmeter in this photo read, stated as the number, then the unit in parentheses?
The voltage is 18.5 (V)
